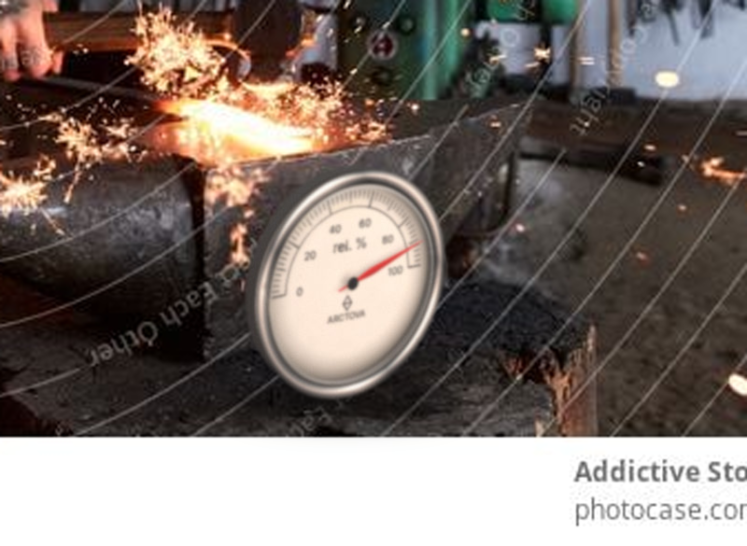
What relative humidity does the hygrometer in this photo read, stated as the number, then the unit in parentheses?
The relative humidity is 90 (%)
